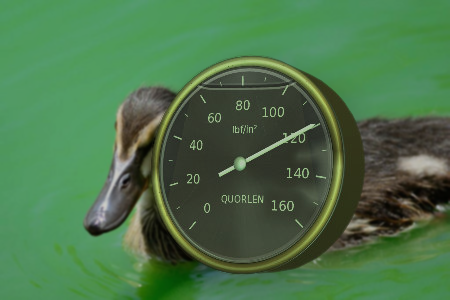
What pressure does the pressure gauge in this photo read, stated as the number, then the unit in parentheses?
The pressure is 120 (psi)
